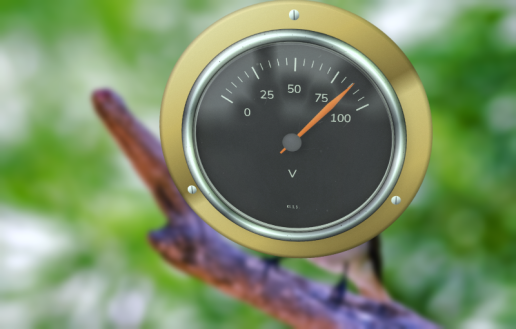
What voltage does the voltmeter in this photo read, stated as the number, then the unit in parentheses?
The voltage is 85 (V)
